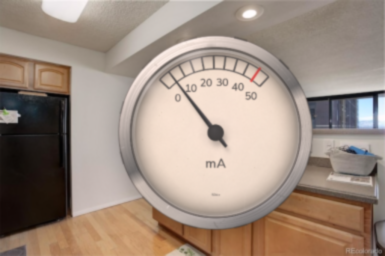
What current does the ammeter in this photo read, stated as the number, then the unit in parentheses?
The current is 5 (mA)
